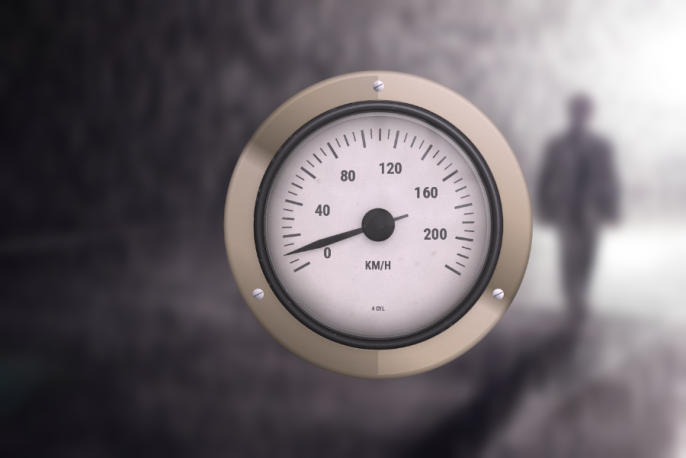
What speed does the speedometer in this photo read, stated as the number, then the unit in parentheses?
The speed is 10 (km/h)
